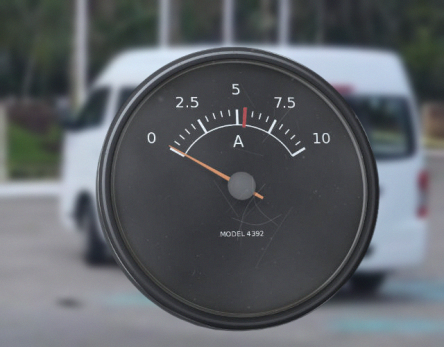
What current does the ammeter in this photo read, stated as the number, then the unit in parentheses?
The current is 0 (A)
